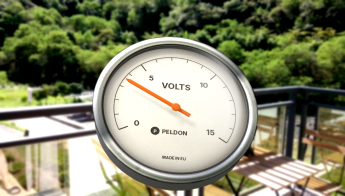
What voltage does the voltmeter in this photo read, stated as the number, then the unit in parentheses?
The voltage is 3.5 (V)
